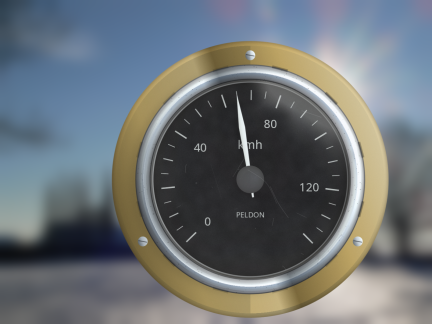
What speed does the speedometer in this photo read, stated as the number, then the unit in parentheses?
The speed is 65 (km/h)
